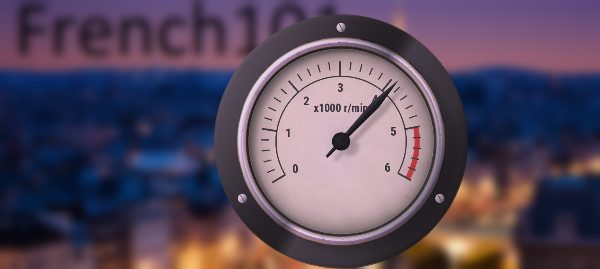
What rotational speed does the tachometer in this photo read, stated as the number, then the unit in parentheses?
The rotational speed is 4100 (rpm)
